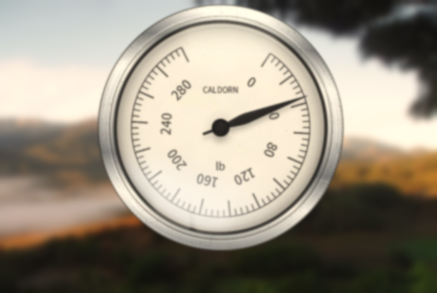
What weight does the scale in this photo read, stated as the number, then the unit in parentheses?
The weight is 36 (lb)
